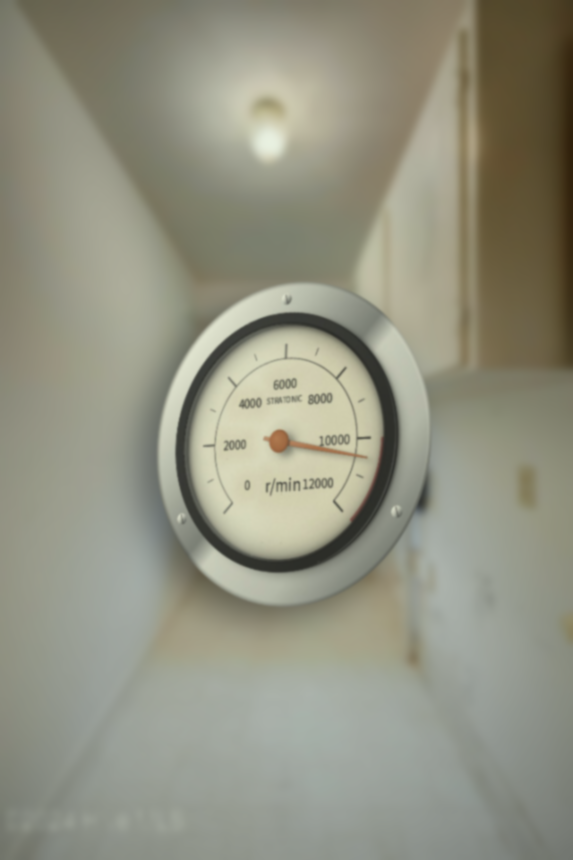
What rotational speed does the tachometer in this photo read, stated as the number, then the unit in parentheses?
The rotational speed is 10500 (rpm)
